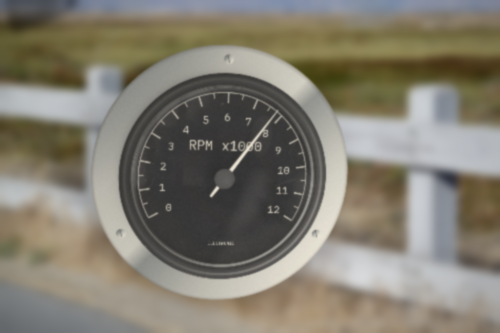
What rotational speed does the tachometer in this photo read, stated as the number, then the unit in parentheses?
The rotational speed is 7750 (rpm)
